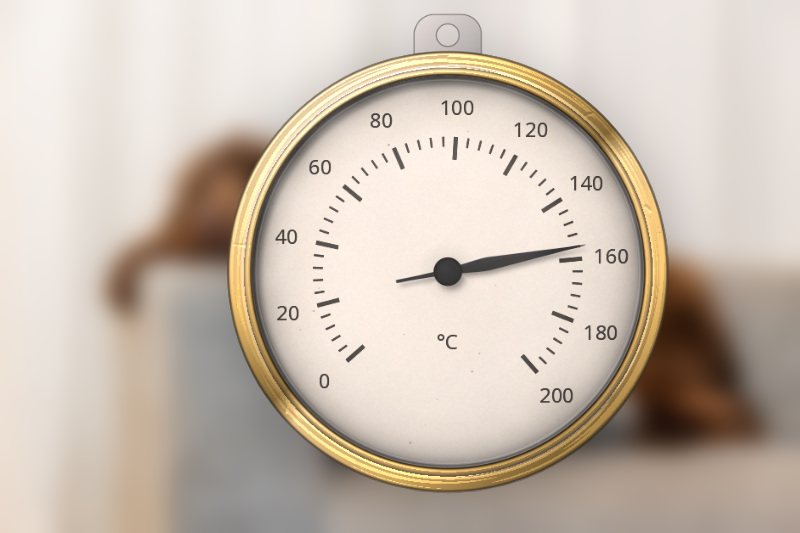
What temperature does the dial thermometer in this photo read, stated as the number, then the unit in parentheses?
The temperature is 156 (°C)
